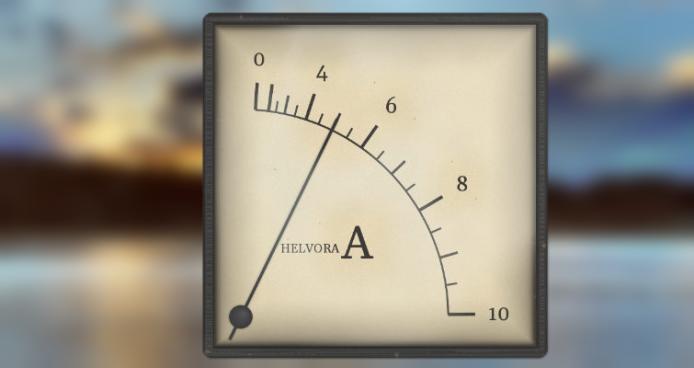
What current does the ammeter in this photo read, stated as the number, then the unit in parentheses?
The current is 5 (A)
